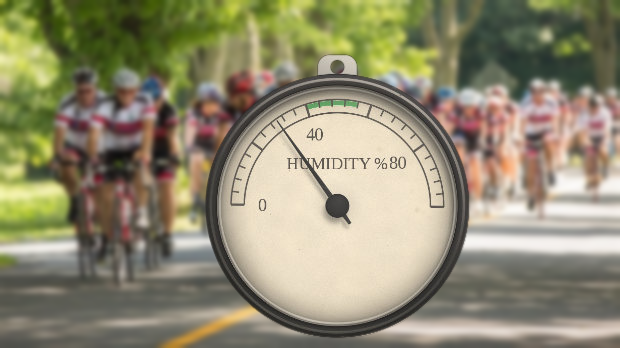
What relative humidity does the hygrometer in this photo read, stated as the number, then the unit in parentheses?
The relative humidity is 30 (%)
